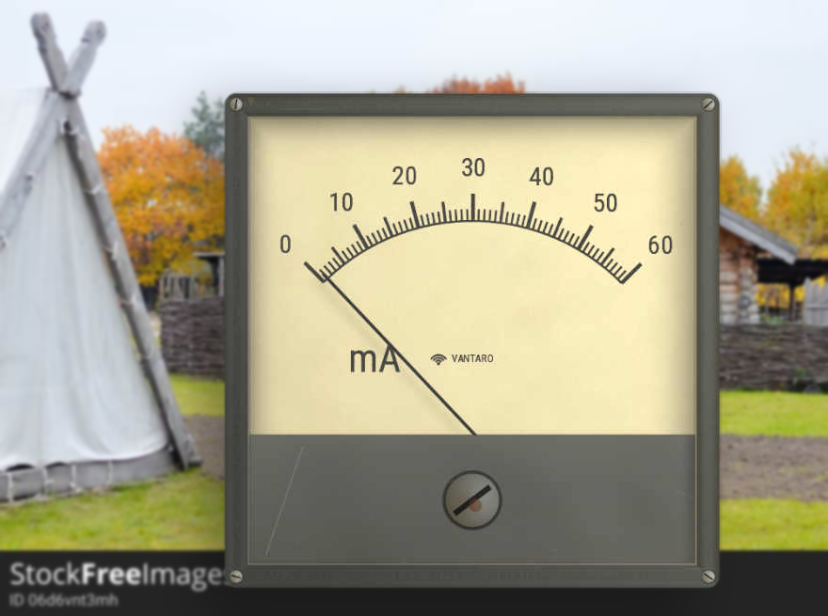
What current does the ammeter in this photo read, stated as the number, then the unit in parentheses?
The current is 1 (mA)
